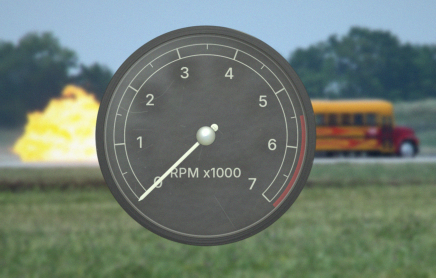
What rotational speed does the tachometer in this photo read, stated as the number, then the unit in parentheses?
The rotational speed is 0 (rpm)
